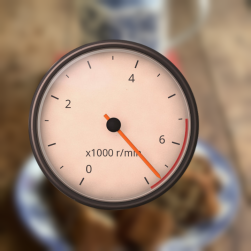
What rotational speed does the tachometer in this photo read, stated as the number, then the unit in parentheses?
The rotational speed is 6750 (rpm)
